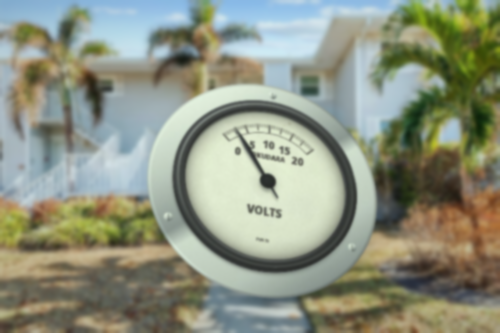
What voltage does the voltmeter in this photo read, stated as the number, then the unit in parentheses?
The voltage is 2.5 (V)
